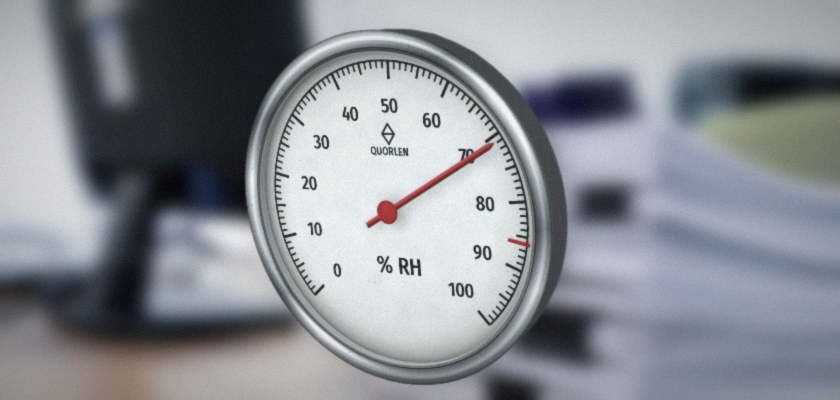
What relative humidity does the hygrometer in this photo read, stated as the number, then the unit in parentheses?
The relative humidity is 71 (%)
